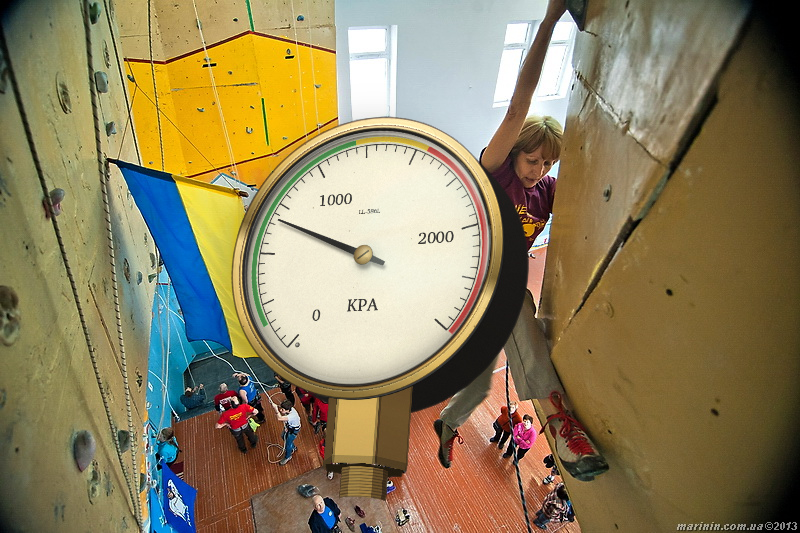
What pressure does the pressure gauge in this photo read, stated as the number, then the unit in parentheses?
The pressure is 675 (kPa)
